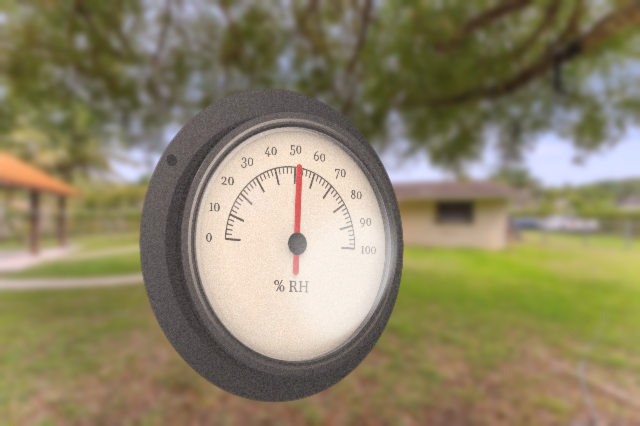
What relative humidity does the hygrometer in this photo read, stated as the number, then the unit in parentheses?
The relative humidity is 50 (%)
